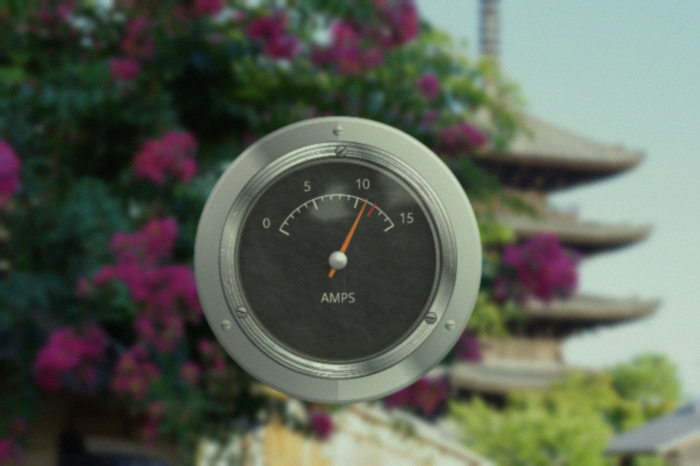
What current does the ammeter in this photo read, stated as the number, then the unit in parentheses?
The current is 11 (A)
